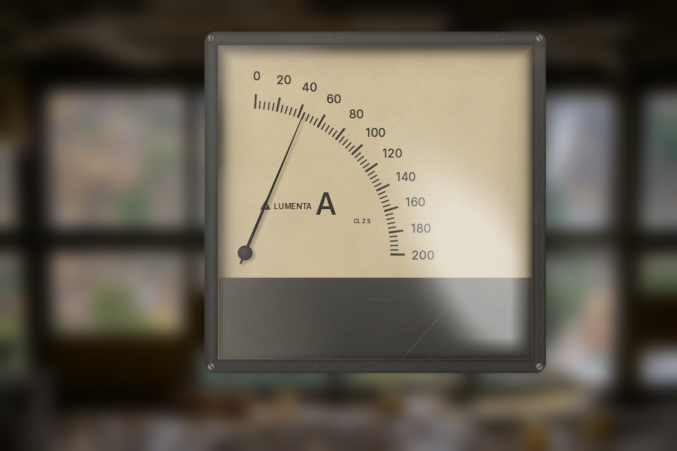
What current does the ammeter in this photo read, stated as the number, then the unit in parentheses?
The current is 44 (A)
